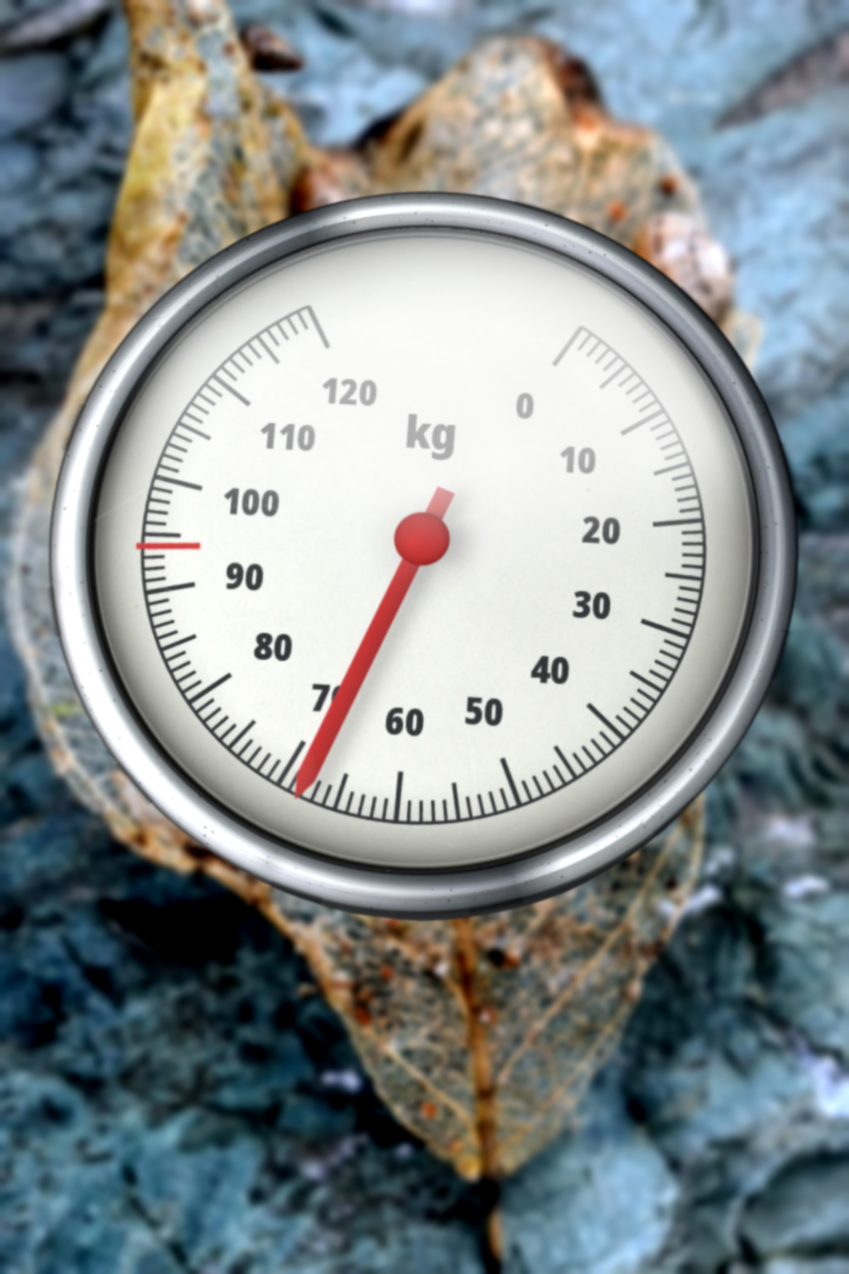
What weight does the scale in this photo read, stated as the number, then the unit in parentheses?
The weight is 68 (kg)
